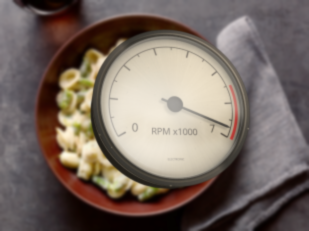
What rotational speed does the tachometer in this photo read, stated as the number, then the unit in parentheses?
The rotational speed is 6750 (rpm)
